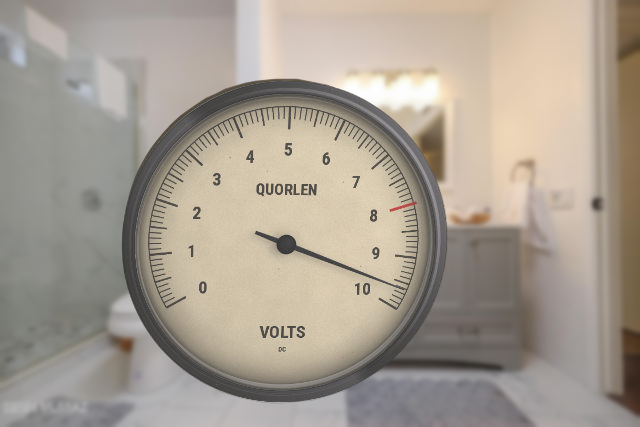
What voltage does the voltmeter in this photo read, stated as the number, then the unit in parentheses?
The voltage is 9.6 (V)
